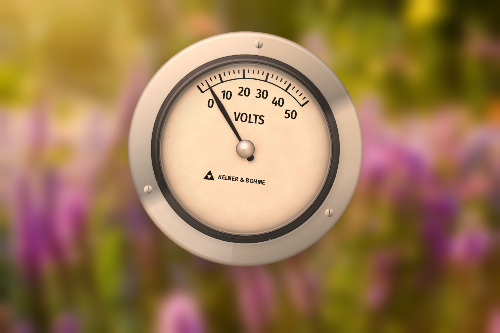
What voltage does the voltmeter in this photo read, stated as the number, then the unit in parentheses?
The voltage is 4 (V)
